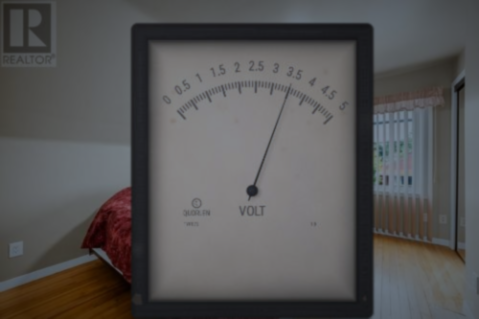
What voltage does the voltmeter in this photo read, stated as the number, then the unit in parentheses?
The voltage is 3.5 (V)
